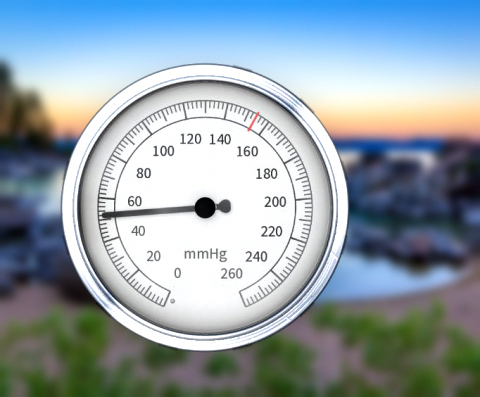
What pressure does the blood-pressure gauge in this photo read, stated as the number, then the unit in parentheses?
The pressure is 52 (mmHg)
